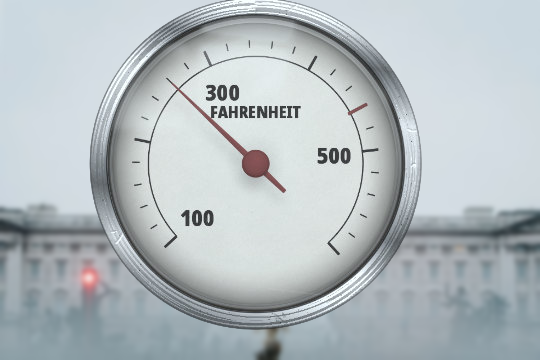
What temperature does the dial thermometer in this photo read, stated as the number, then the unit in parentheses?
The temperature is 260 (°F)
